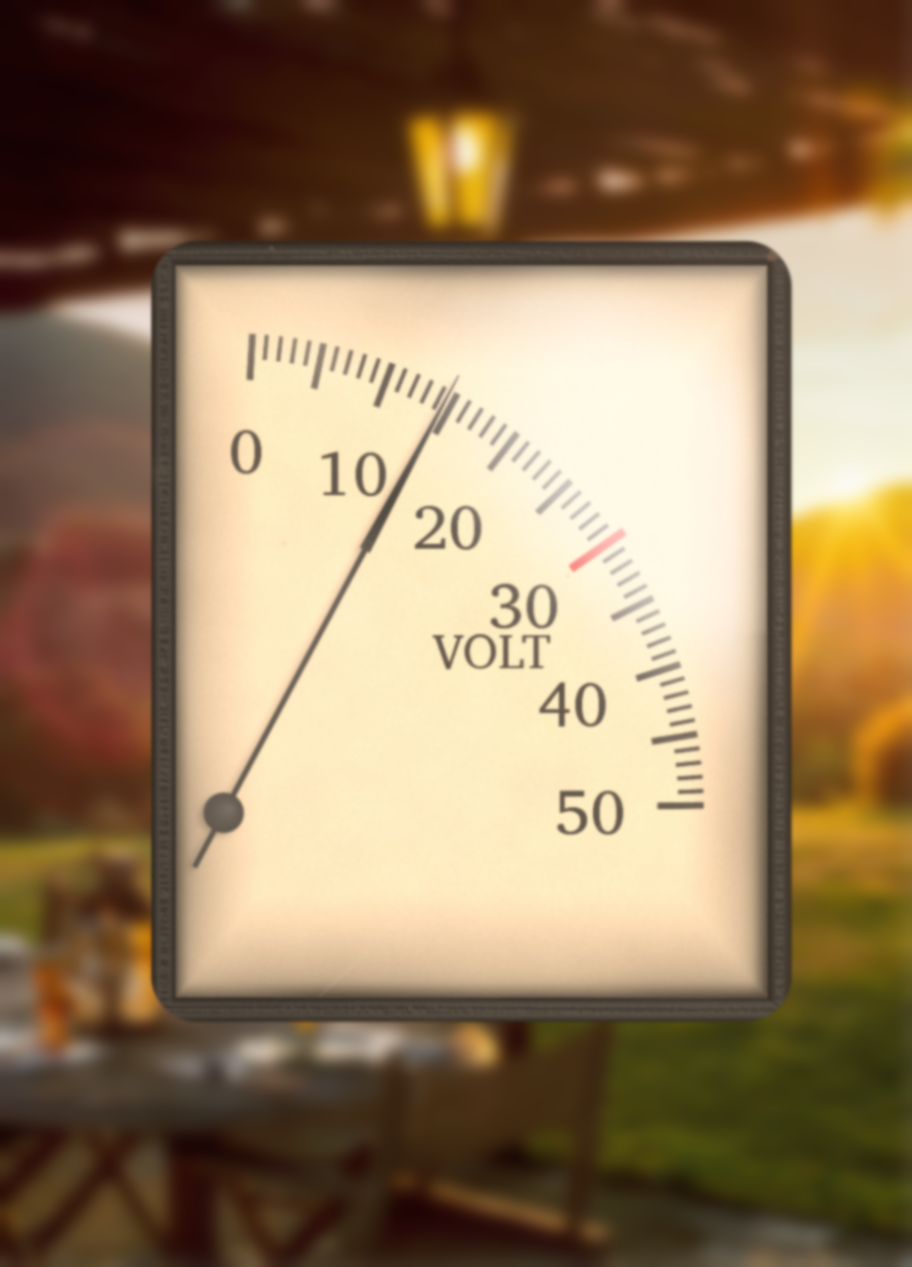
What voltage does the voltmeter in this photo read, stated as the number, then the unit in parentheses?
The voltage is 14.5 (V)
